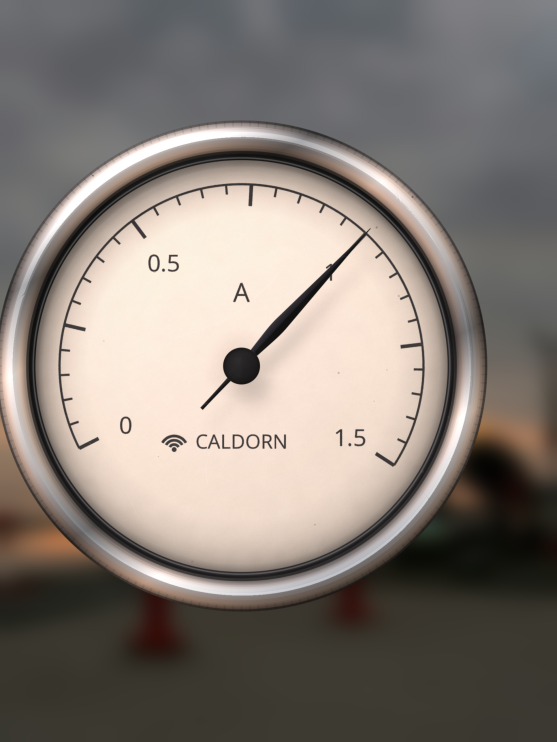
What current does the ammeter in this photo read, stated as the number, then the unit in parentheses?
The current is 1 (A)
